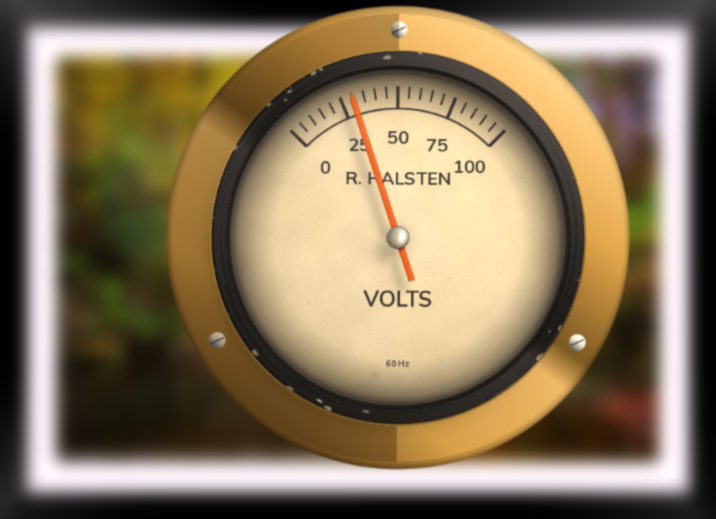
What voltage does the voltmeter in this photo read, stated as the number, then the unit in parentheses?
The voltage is 30 (V)
